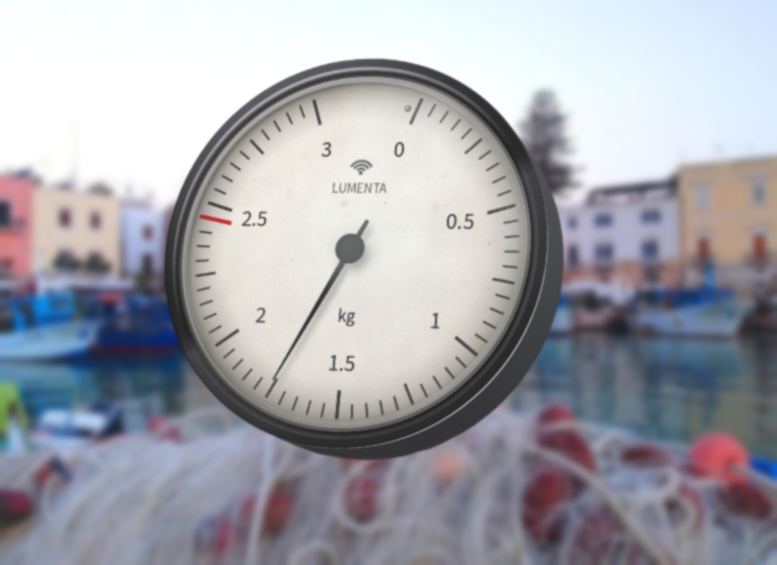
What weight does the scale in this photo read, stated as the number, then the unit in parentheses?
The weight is 1.75 (kg)
